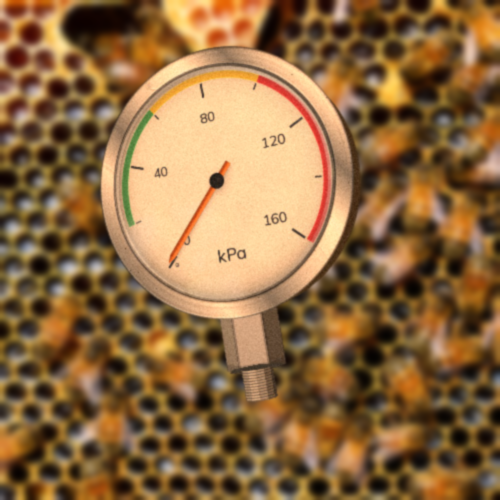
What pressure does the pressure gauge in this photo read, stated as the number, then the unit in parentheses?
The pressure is 0 (kPa)
